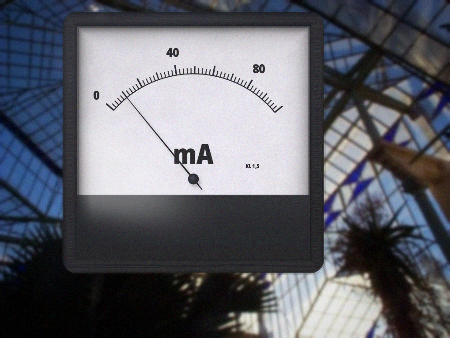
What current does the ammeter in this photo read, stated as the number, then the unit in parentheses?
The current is 10 (mA)
